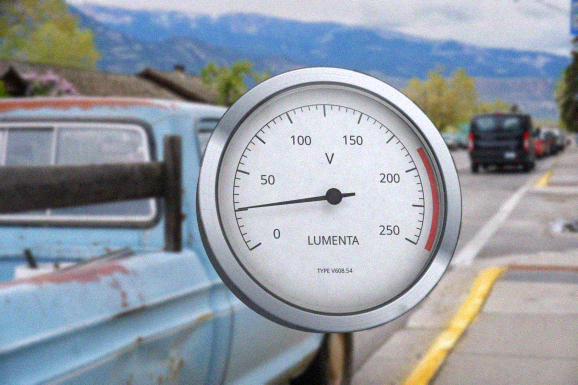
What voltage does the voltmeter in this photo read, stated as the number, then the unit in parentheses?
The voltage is 25 (V)
